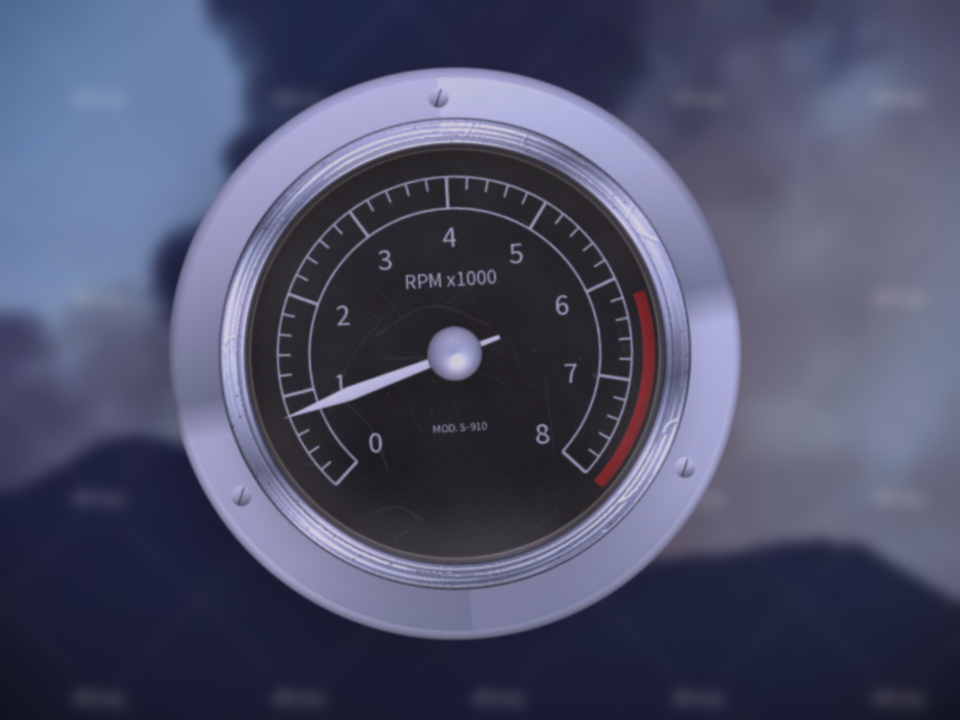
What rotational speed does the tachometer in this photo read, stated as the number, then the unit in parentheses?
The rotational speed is 800 (rpm)
